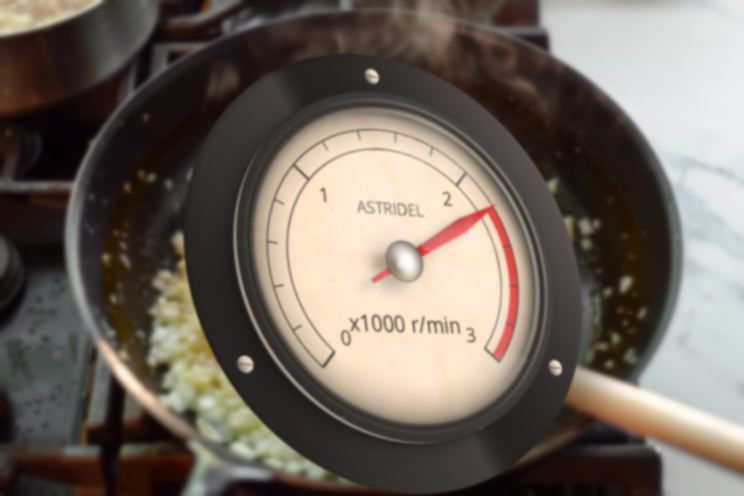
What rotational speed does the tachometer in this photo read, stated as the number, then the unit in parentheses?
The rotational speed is 2200 (rpm)
